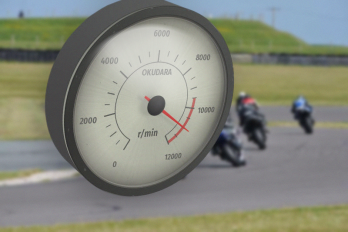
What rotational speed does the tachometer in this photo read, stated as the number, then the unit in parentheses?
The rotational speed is 11000 (rpm)
